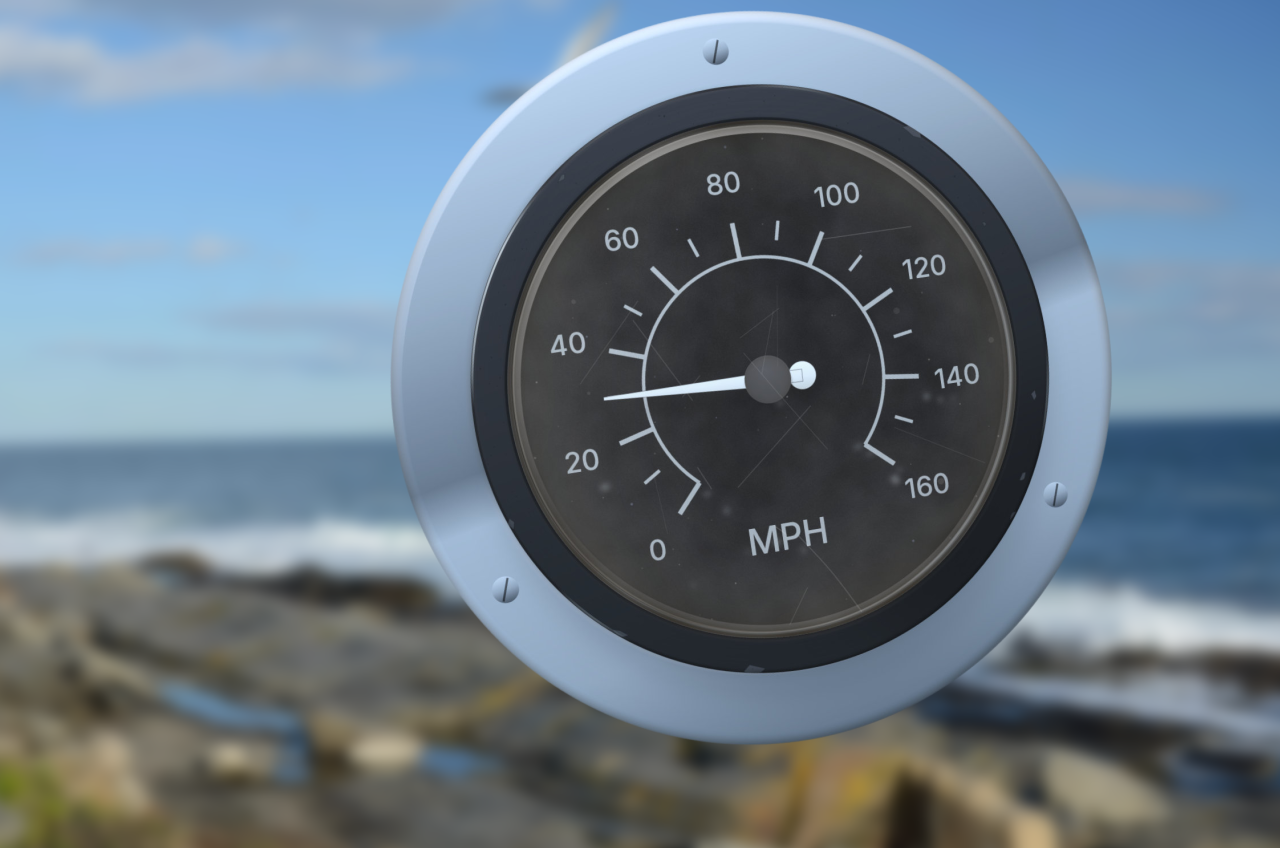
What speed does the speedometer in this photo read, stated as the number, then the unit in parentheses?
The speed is 30 (mph)
